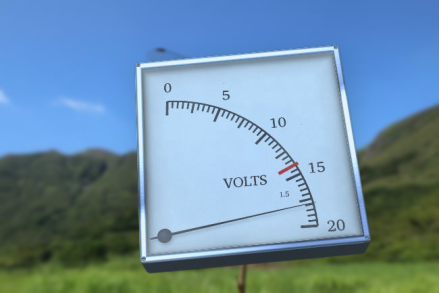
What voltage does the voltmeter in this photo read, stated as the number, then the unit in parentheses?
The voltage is 18 (V)
